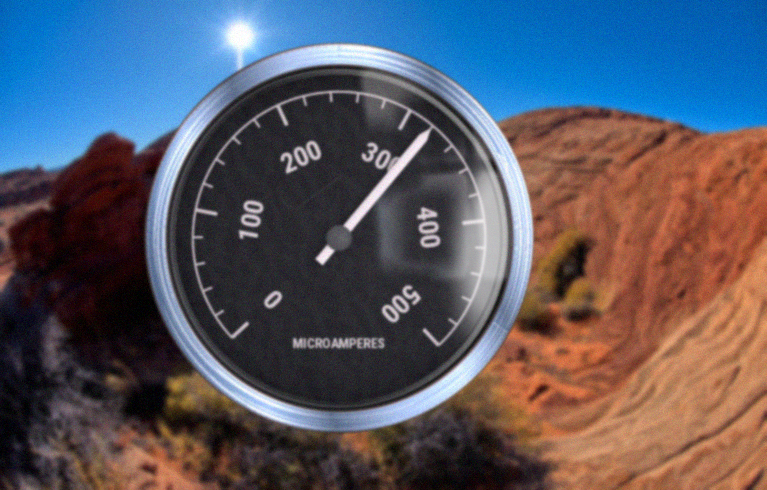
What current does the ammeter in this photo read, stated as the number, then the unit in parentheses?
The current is 320 (µA)
